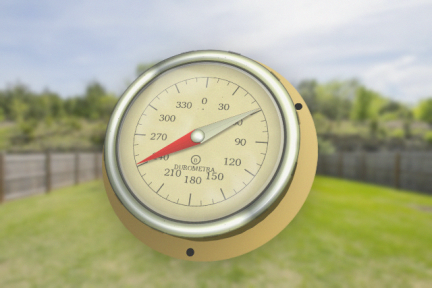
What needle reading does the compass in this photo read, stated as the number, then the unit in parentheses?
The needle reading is 240 (°)
